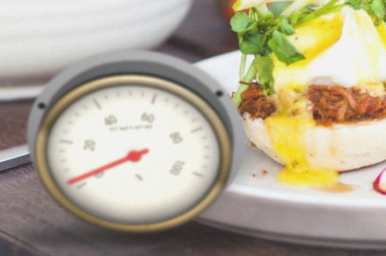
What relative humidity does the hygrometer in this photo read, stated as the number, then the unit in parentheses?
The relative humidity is 4 (%)
